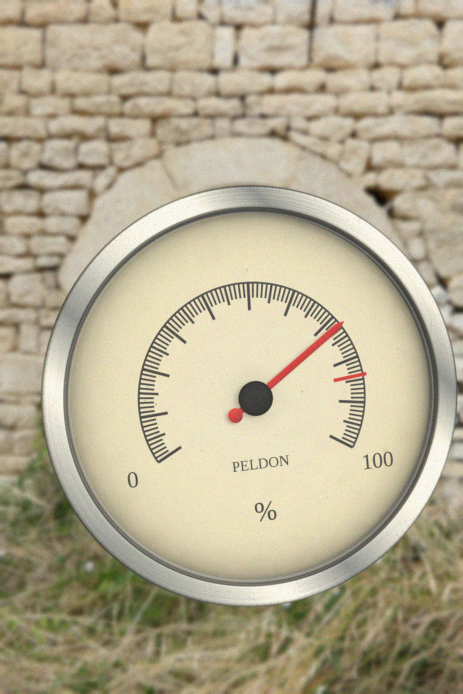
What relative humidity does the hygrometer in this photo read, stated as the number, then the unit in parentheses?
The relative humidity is 72 (%)
